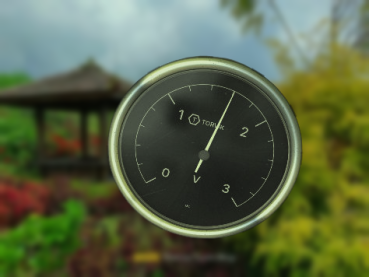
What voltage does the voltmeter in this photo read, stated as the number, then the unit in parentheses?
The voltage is 1.6 (V)
